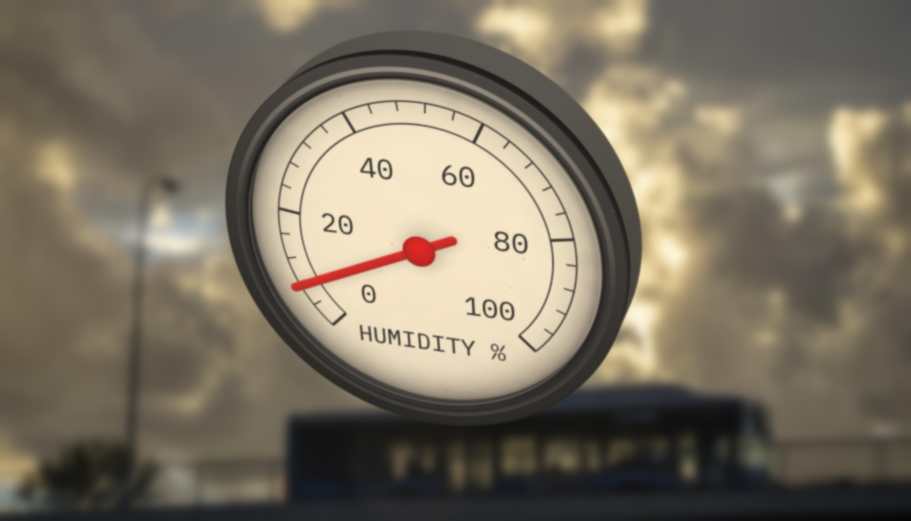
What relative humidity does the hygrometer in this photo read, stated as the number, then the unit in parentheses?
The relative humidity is 8 (%)
